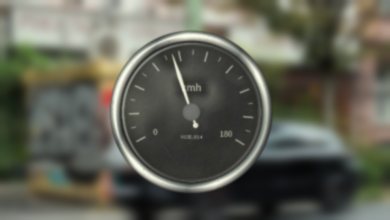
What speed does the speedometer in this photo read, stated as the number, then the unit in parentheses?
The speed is 75 (km/h)
